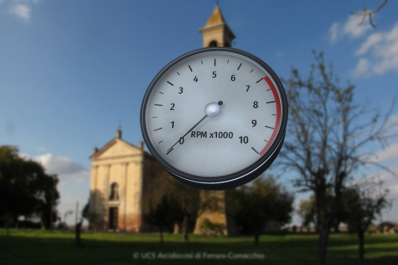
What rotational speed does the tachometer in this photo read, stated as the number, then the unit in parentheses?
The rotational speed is 0 (rpm)
